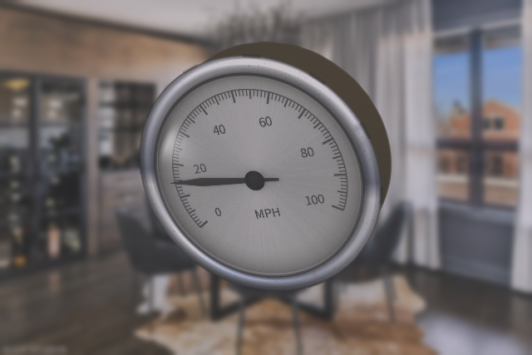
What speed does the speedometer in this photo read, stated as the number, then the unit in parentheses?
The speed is 15 (mph)
